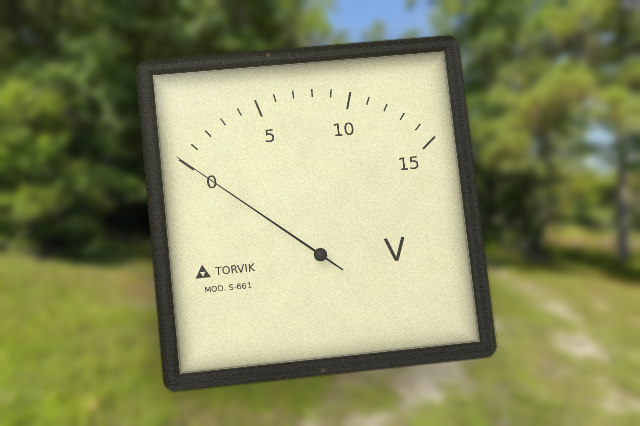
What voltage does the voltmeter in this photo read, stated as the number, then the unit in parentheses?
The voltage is 0 (V)
